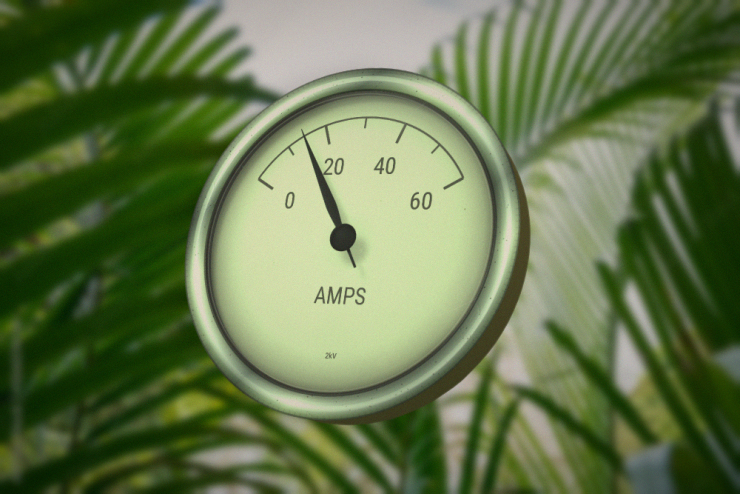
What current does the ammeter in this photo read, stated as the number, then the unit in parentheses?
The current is 15 (A)
